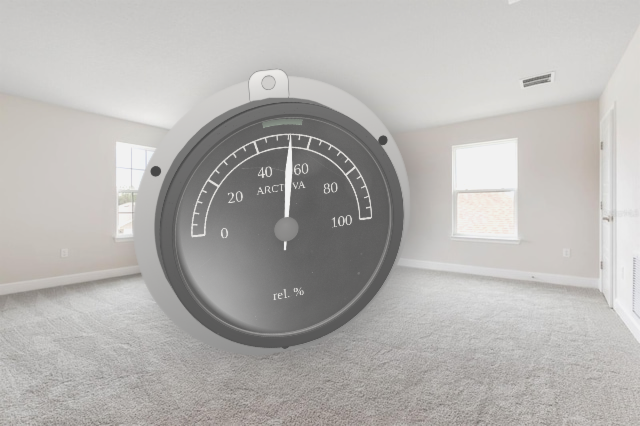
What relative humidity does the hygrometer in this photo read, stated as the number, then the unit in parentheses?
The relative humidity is 52 (%)
